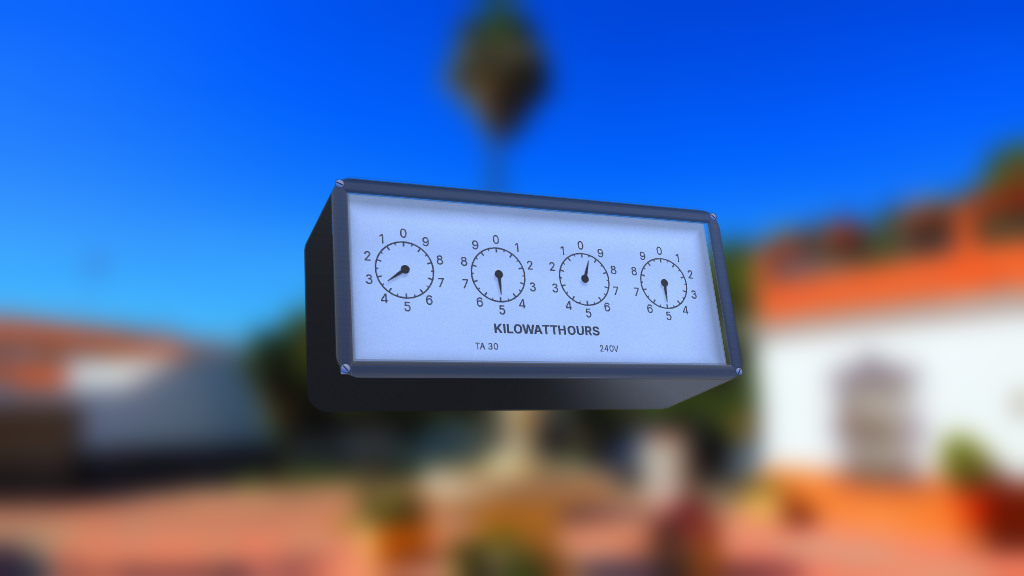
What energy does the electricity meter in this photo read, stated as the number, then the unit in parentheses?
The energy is 3495 (kWh)
